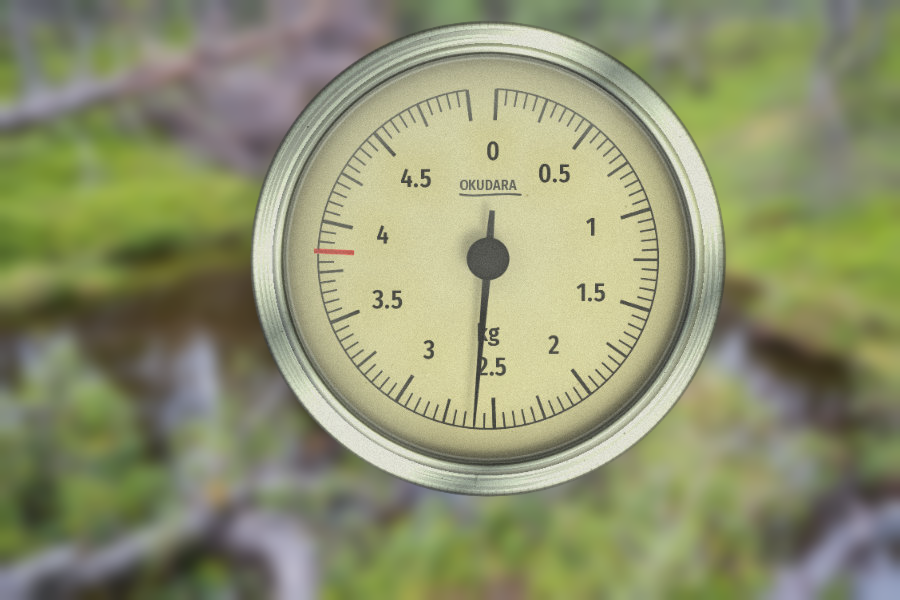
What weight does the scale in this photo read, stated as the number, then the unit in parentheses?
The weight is 2.6 (kg)
